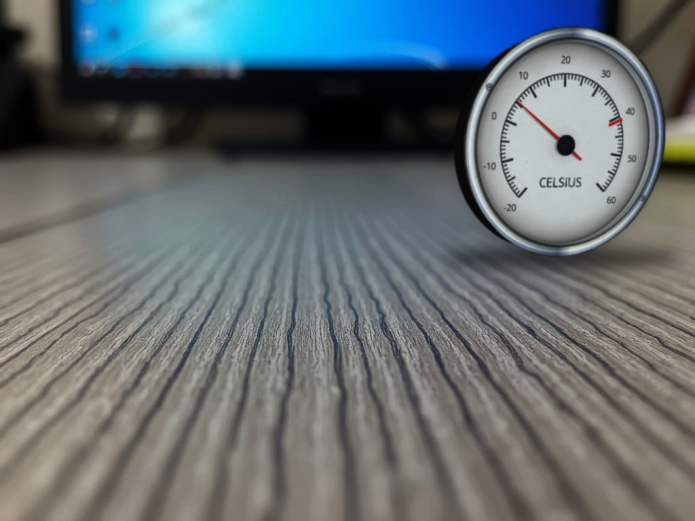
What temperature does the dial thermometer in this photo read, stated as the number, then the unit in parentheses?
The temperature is 5 (°C)
